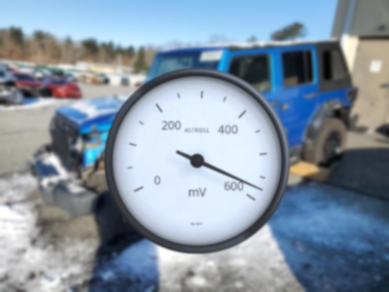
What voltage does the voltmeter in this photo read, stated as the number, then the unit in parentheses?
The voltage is 575 (mV)
